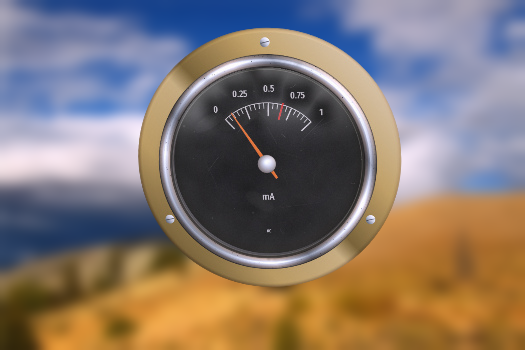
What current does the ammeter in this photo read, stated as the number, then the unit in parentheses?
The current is 0.1 (mA)
